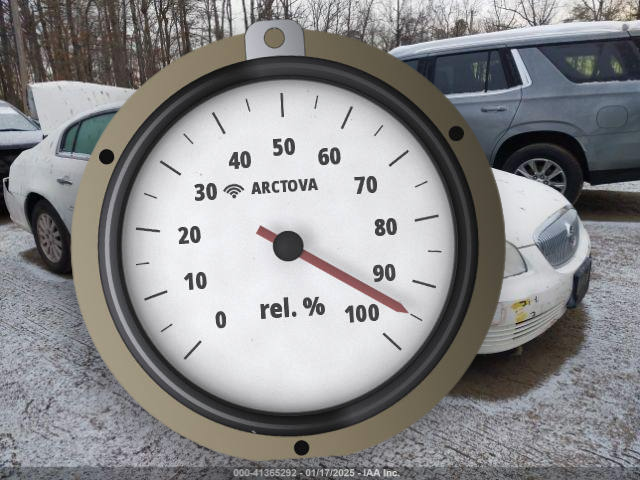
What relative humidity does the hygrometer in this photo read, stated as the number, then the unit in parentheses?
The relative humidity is 95 (%)
